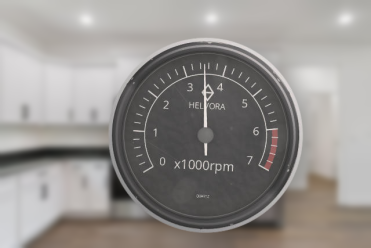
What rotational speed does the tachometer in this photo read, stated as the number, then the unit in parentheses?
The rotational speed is 3500 (rpm)
